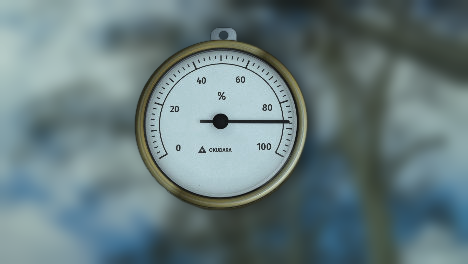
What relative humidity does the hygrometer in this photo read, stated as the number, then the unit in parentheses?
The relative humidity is 88 (%)
